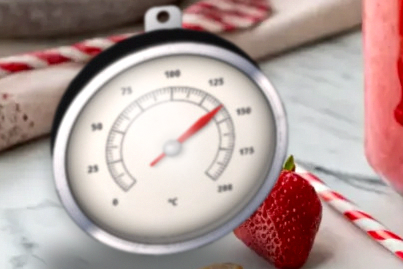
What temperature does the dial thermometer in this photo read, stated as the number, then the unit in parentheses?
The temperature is 137.5 (°C)
